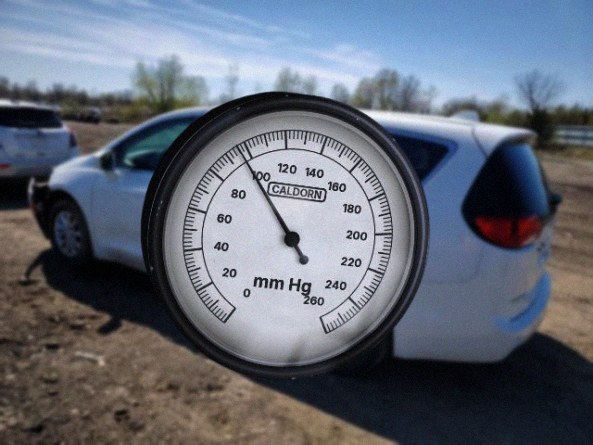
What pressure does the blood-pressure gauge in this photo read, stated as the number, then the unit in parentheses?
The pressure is 96 (mmHg)
